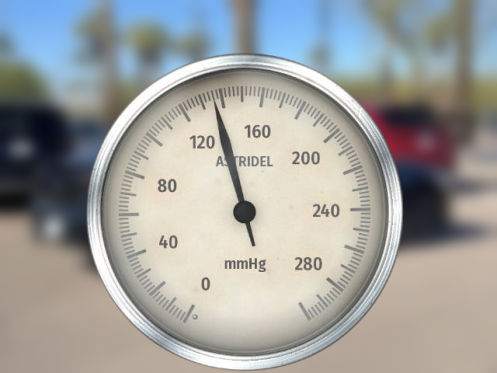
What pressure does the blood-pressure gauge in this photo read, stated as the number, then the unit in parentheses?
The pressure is 136 (mmHg)
